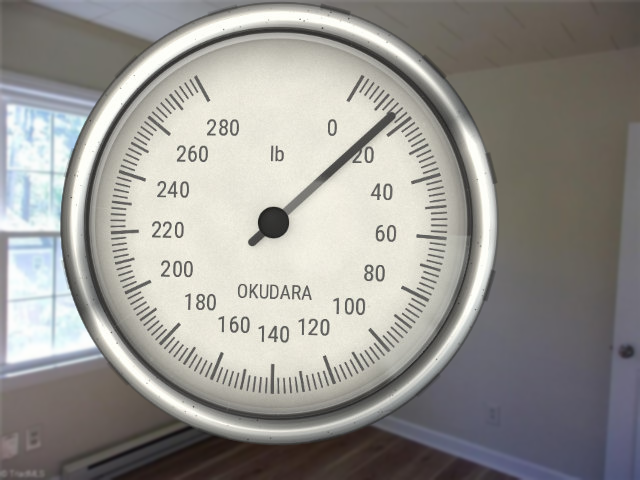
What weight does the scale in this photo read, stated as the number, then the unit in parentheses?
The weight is 16 (lb)
